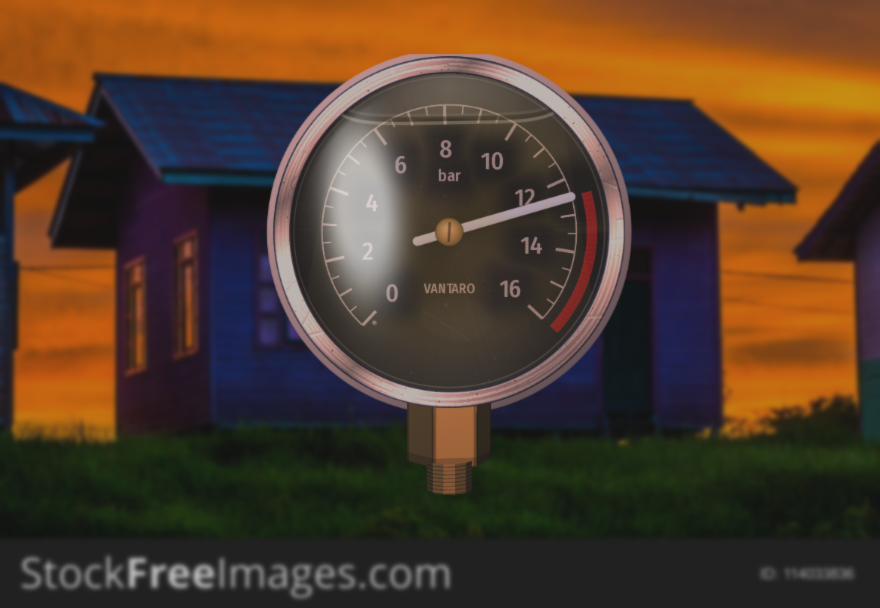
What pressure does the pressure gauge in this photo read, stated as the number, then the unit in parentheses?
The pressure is 12.5 (bar)
